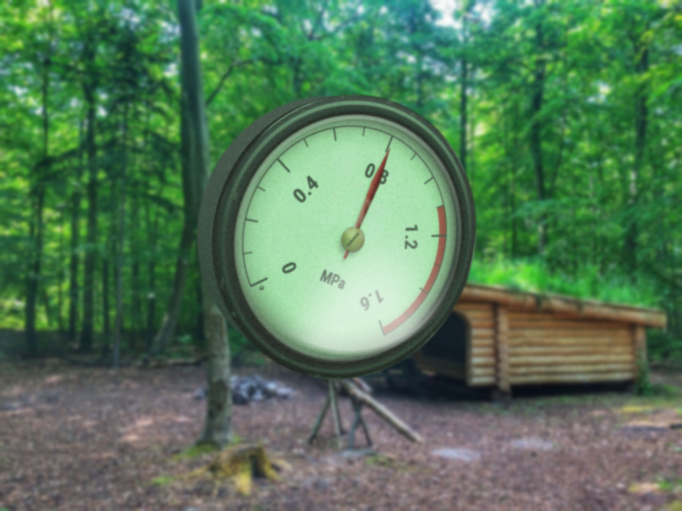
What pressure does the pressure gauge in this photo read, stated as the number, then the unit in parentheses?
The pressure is 0.8 (MPa)
